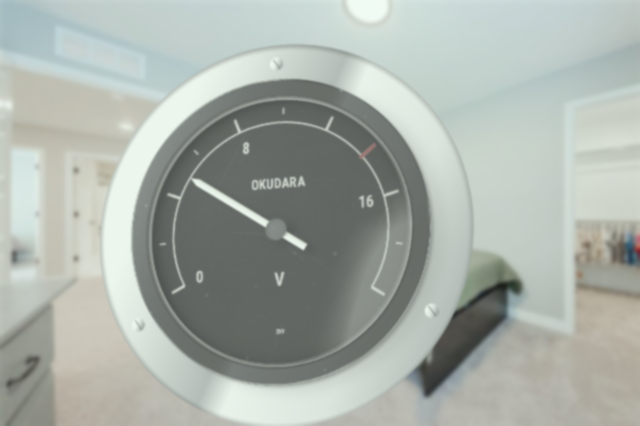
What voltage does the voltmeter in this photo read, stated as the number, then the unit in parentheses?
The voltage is 5 (V)
